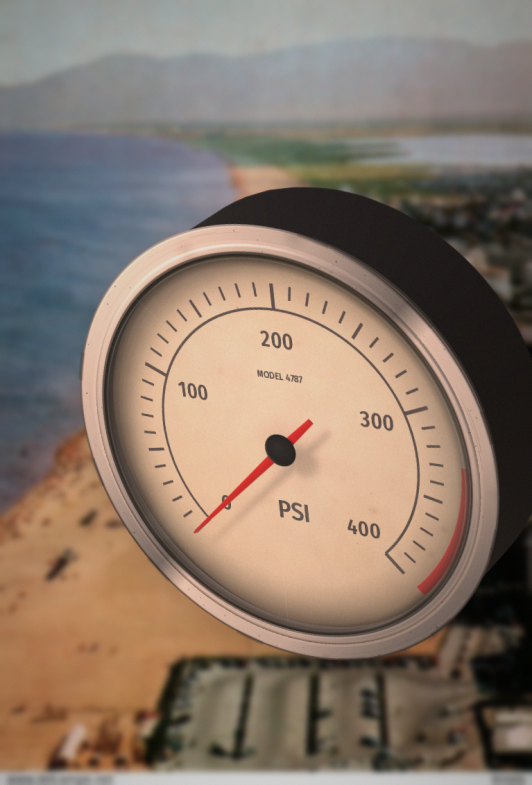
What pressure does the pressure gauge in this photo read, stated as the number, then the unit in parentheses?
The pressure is 0 (psi)
